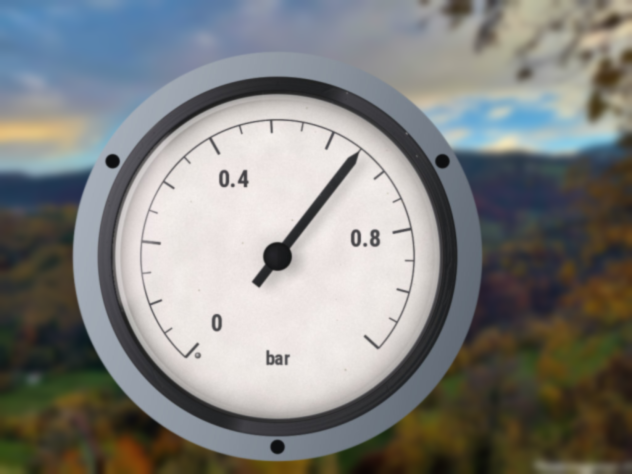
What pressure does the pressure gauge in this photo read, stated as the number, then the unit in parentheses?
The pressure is 0.65 (bar)
